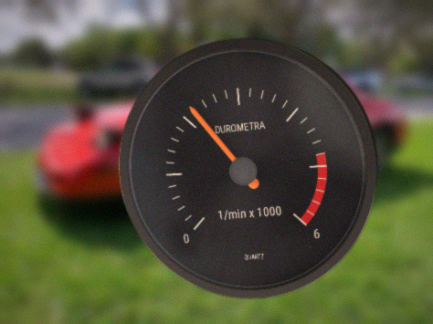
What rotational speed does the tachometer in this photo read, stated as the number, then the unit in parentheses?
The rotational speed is 2200 (rpm)
